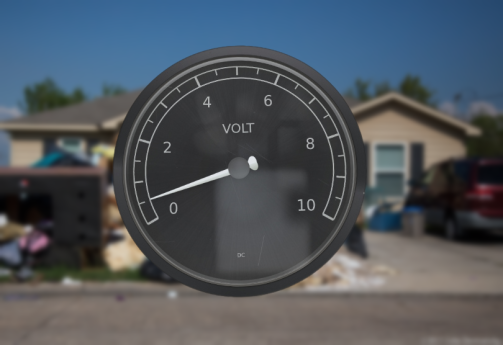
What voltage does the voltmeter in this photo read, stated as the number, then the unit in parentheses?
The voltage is 0.5 (V)
